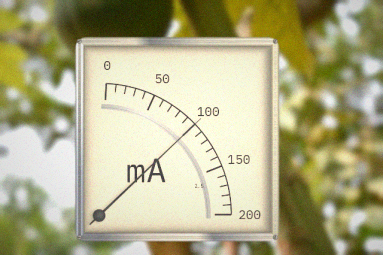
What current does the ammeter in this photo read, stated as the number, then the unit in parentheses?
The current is 100 (mA)
